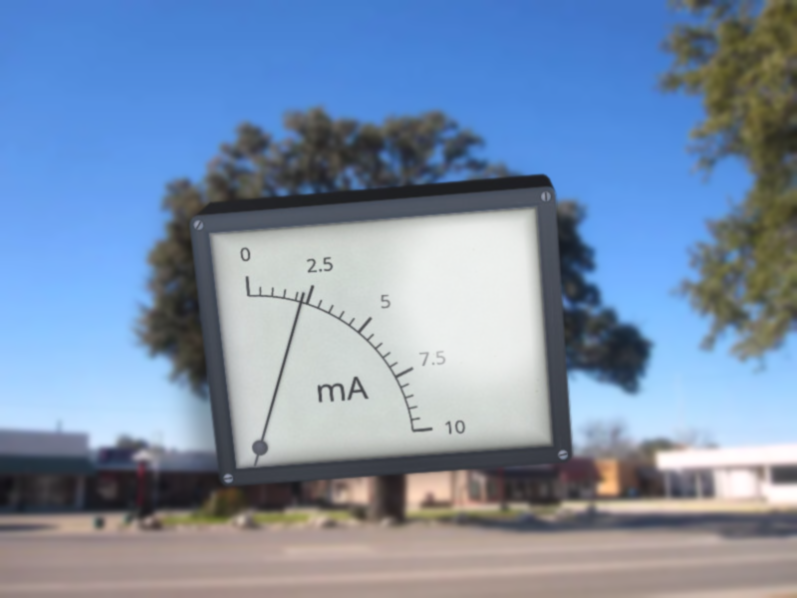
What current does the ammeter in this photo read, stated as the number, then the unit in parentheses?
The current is 2.25 (mA)
